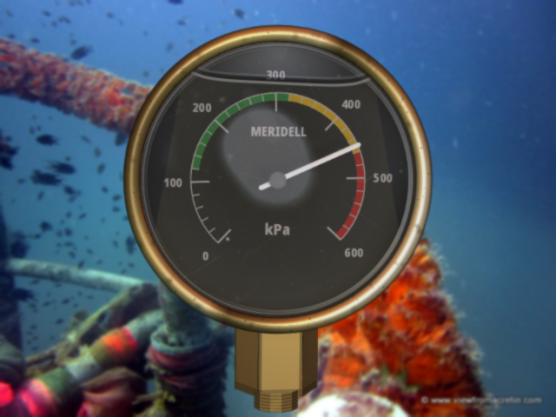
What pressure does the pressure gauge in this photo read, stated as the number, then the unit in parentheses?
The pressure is 450 (kPa)
